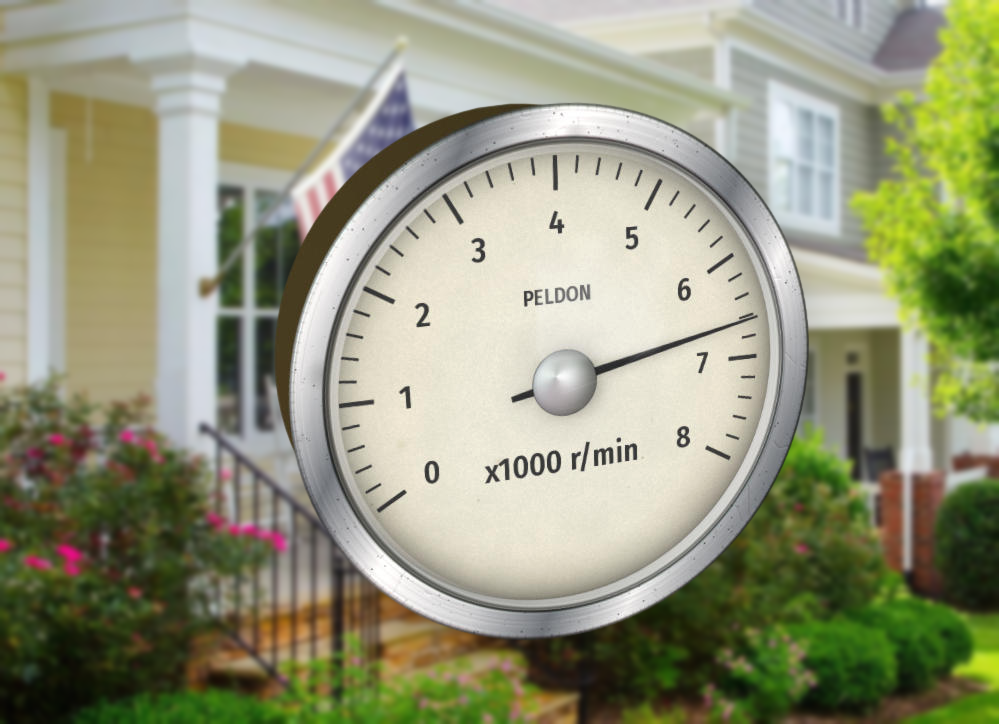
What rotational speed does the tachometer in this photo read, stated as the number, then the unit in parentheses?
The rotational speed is 6600 (rpm)
